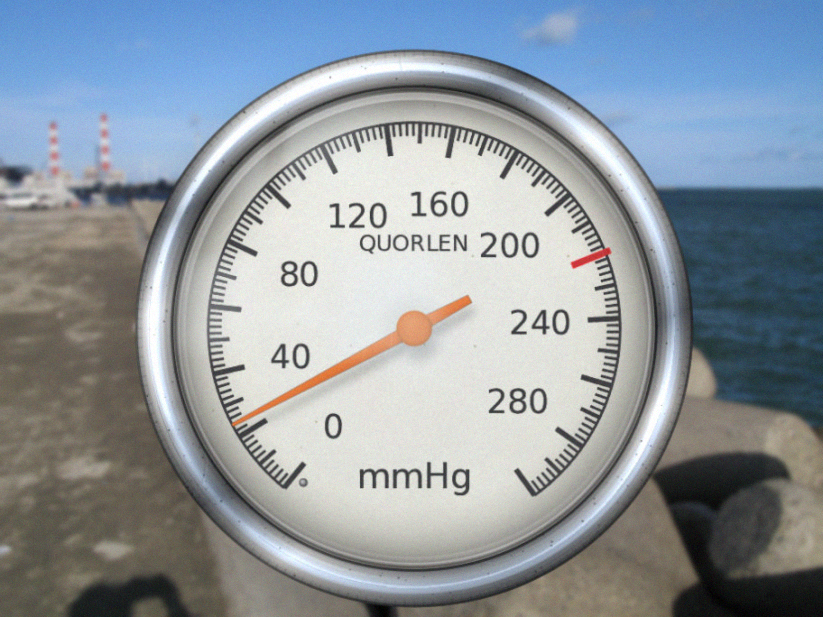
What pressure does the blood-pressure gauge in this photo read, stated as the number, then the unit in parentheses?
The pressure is 24 (mmHg)
